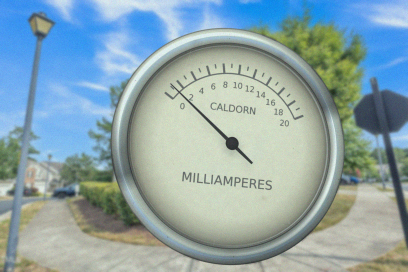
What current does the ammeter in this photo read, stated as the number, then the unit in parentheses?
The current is 1 (mA)
